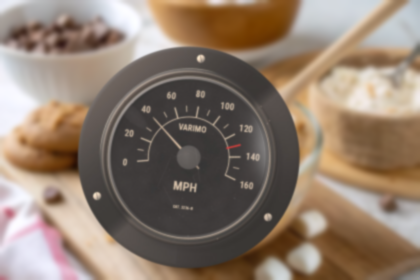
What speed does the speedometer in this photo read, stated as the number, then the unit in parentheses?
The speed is 40 (mph)
